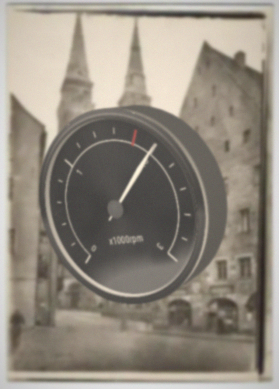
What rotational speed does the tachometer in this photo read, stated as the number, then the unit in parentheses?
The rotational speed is 2000 (rpm)
